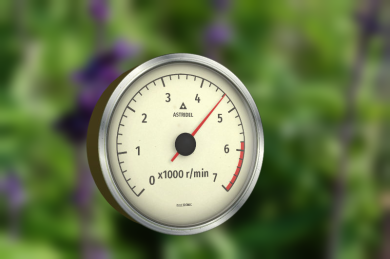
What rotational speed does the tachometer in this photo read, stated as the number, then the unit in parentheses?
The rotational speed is 4600 (rpm)
